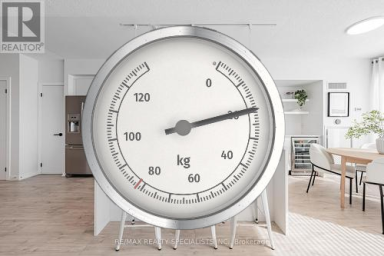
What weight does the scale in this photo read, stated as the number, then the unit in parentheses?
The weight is 20 (kg)
